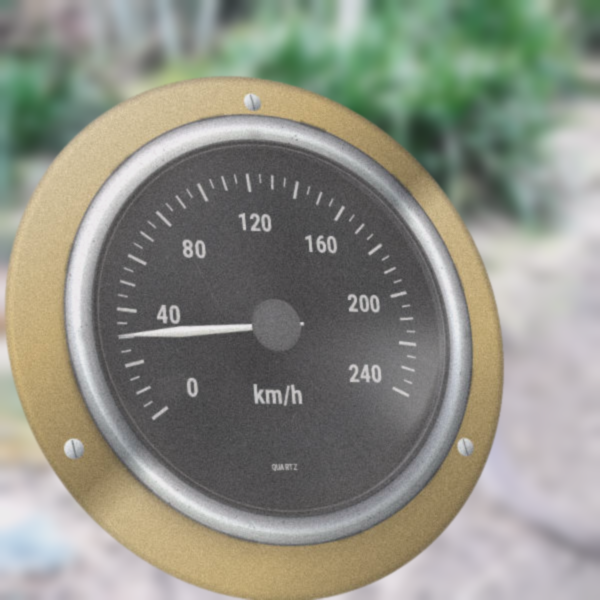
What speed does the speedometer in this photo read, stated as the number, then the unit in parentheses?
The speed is 30 (km/h)
